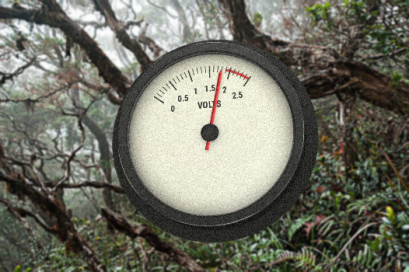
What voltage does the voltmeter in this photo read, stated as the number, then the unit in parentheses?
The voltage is 1.8 (V)
